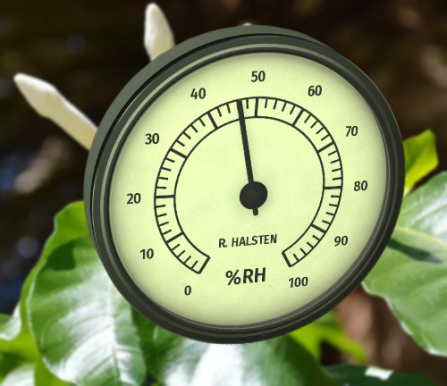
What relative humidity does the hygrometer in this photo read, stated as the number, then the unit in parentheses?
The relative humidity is 46 (%)
